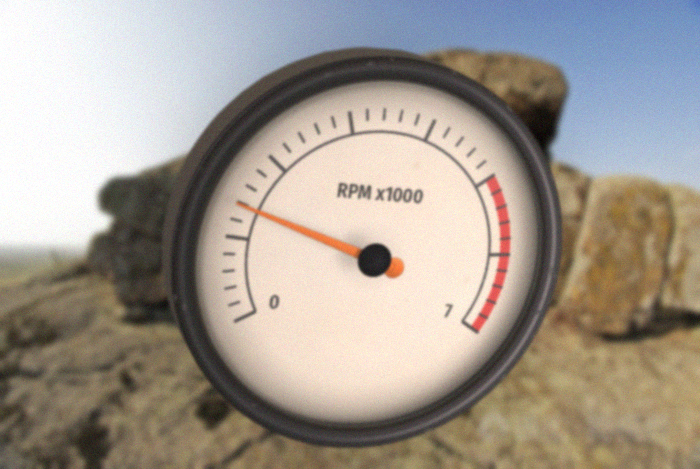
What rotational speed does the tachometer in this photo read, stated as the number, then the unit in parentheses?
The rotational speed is 1400 (rpm)
